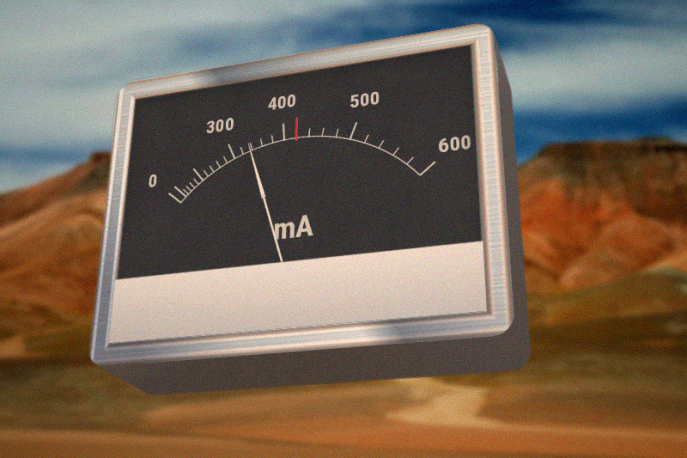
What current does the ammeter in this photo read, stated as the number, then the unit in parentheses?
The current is 340 (mA)
